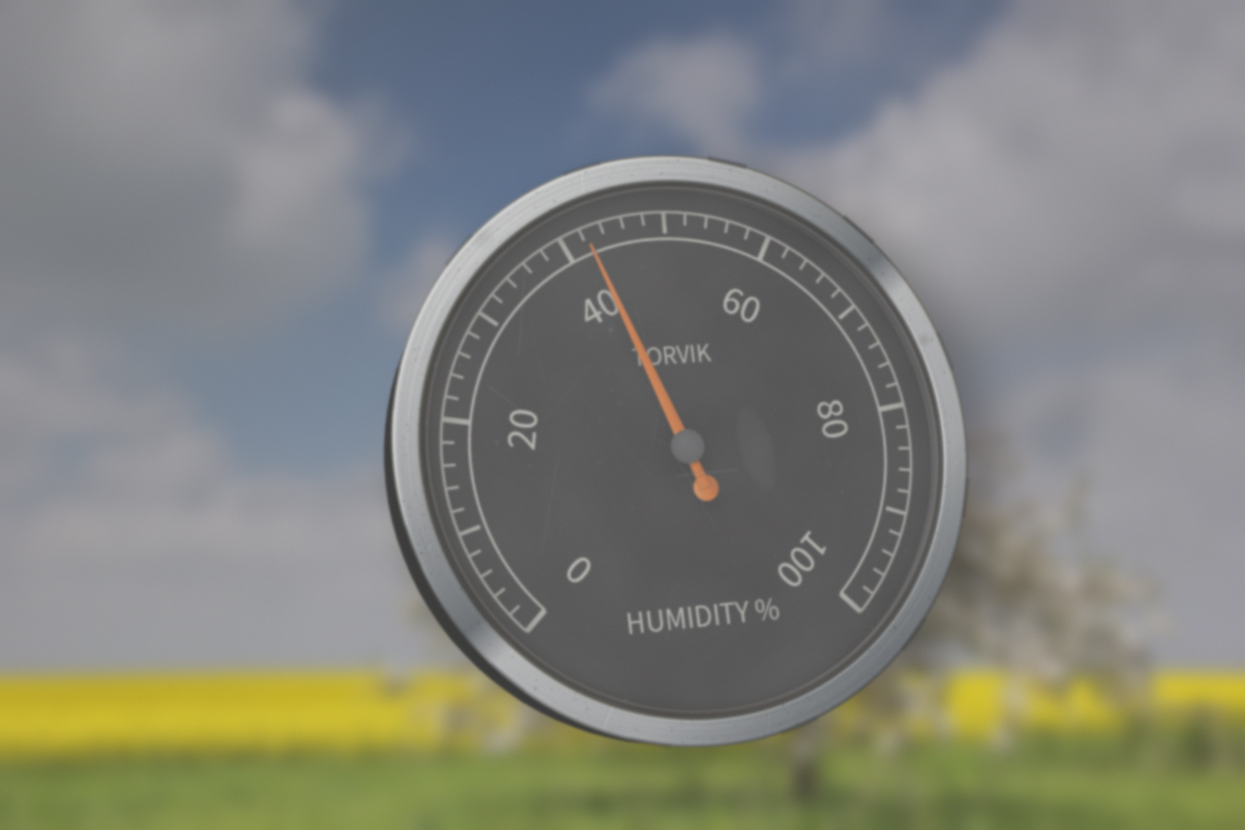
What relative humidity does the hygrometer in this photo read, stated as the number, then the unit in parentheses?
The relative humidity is 42 (%)
